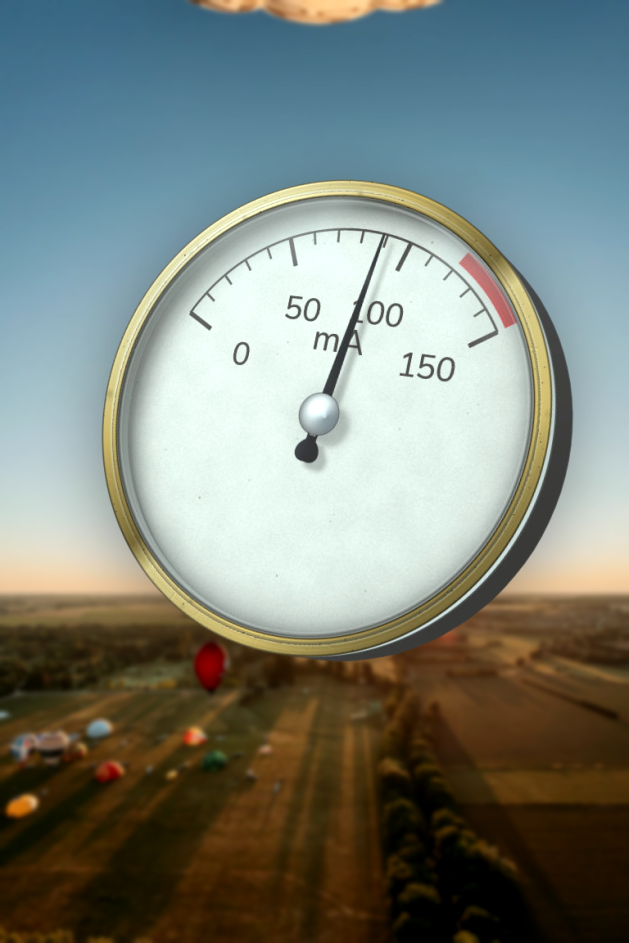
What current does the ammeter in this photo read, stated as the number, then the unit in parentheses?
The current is 90 (mA)
